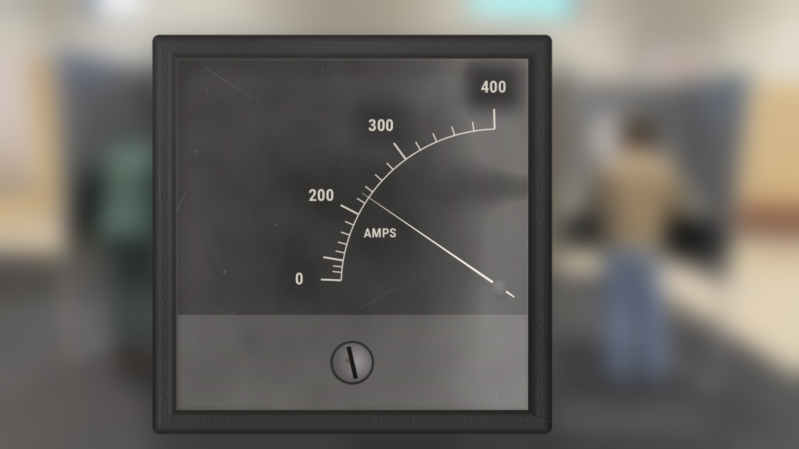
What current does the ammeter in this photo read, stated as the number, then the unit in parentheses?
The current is 230 (A)
